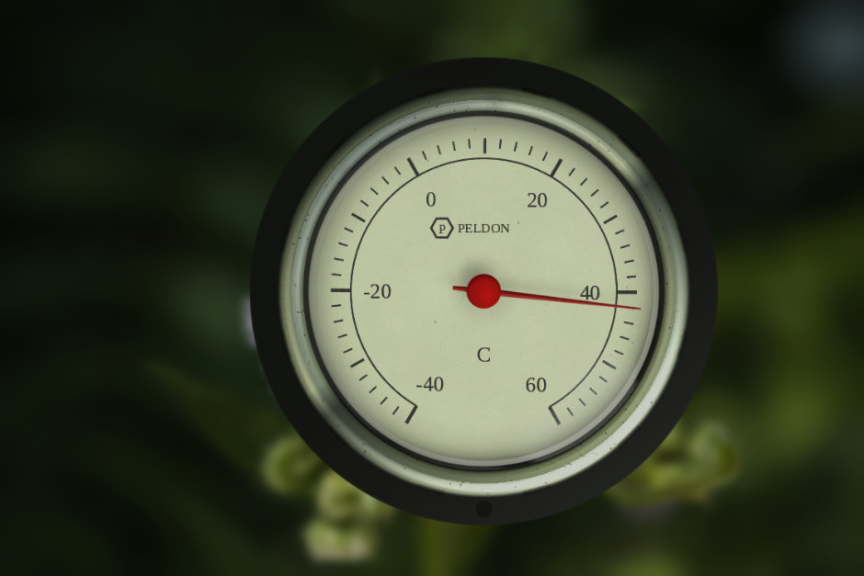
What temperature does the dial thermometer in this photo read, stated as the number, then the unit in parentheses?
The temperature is 42 (°C)
